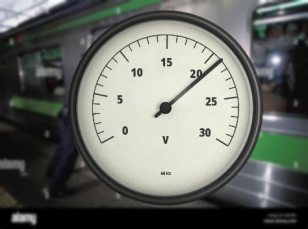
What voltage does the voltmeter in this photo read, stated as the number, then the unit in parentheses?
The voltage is 21 (V)
